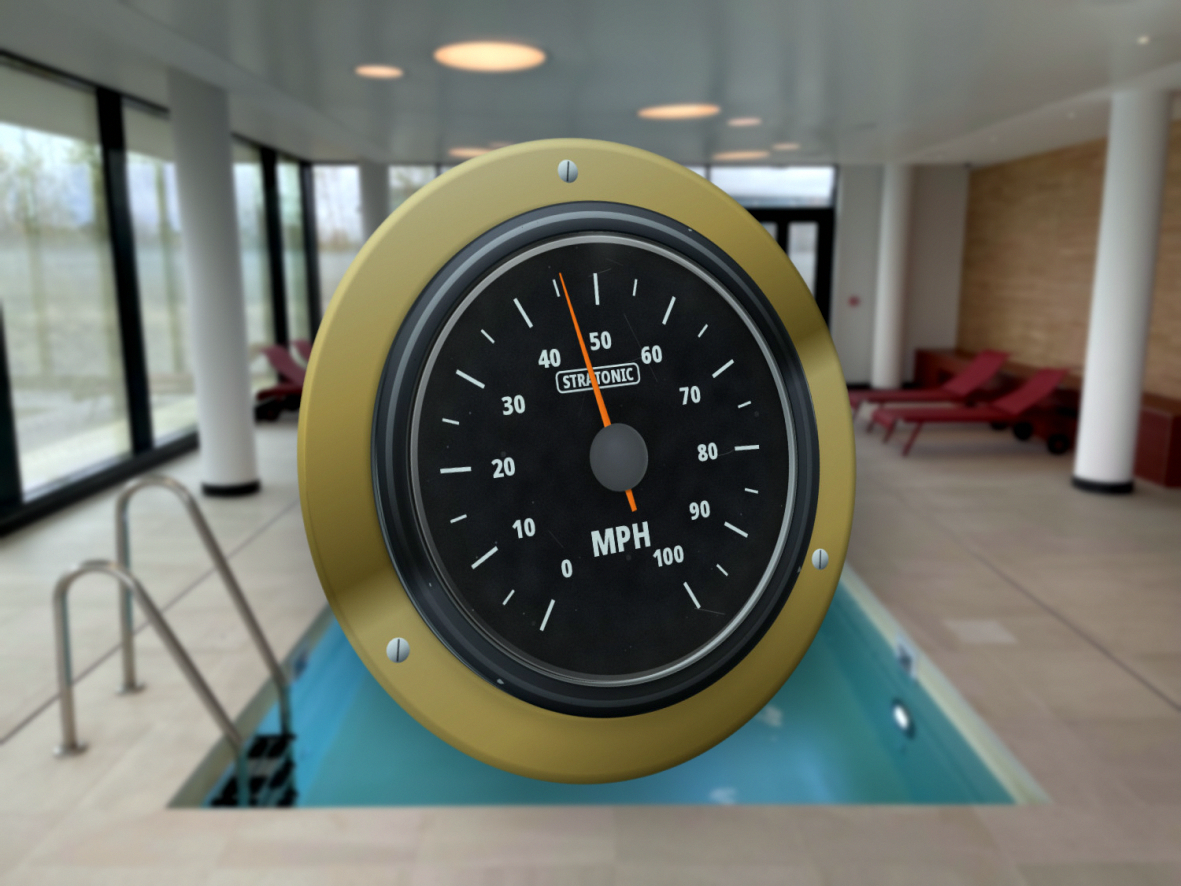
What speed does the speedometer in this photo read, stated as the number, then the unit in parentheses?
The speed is 45 (mph)
